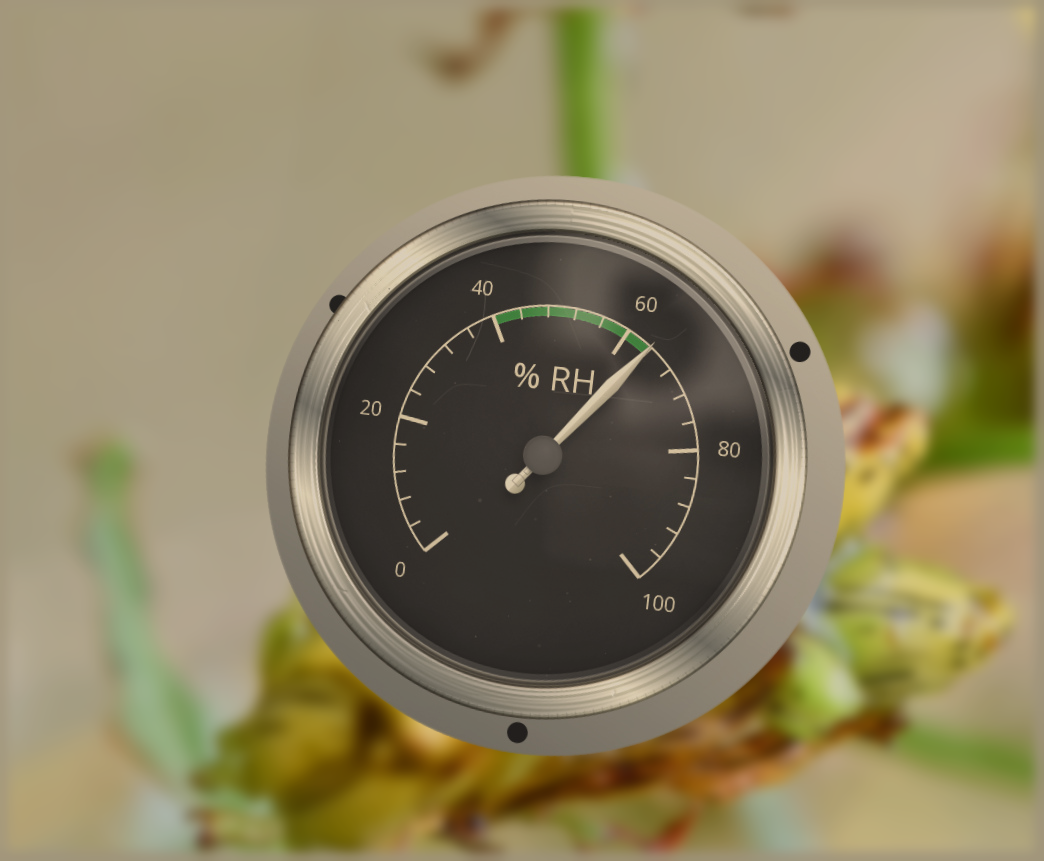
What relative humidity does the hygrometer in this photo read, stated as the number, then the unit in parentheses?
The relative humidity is 64 (%)
